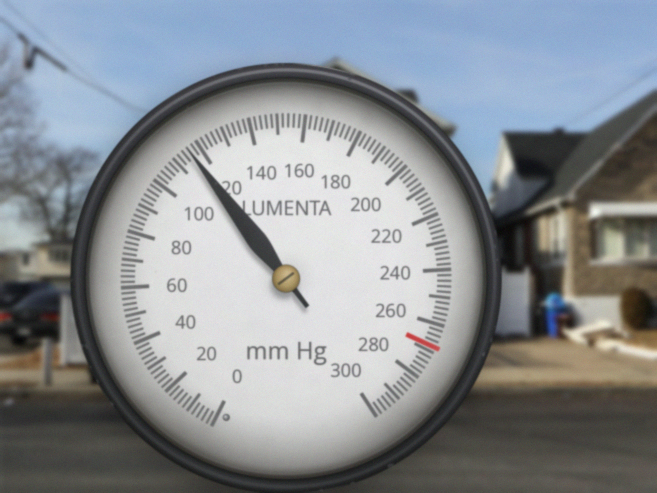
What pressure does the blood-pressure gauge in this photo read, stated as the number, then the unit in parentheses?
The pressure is 116 (mmHg)
